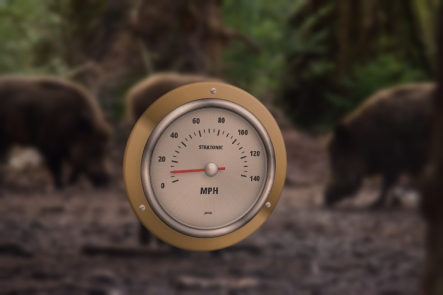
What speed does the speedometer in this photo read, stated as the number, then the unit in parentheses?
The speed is 10 (mph)
